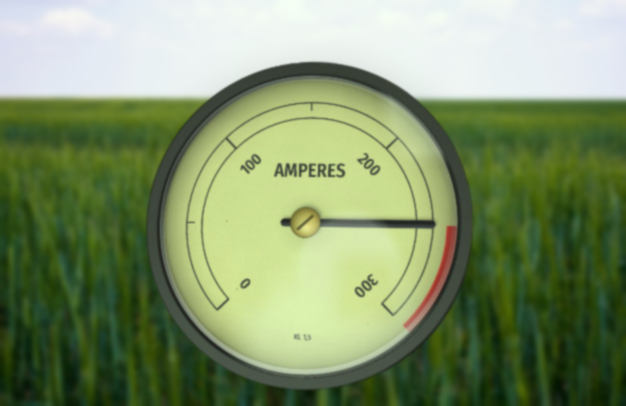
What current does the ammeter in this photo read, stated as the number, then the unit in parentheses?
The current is 250 (A)
